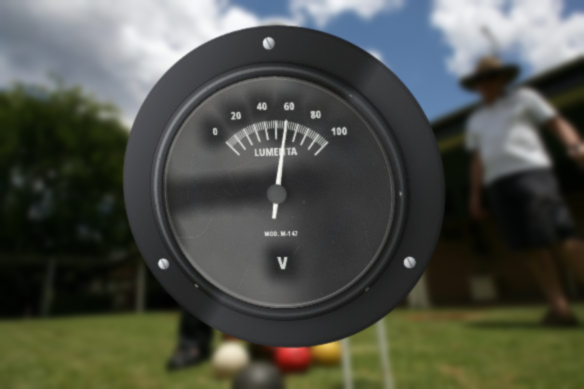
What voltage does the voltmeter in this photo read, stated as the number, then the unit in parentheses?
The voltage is 60 (V)
